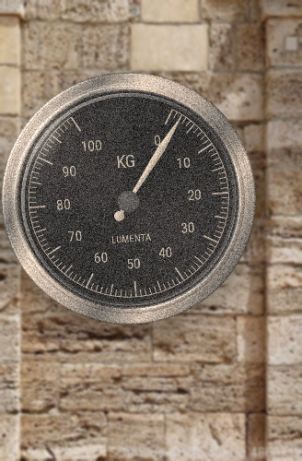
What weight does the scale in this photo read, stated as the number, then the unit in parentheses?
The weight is 2 (kg)
